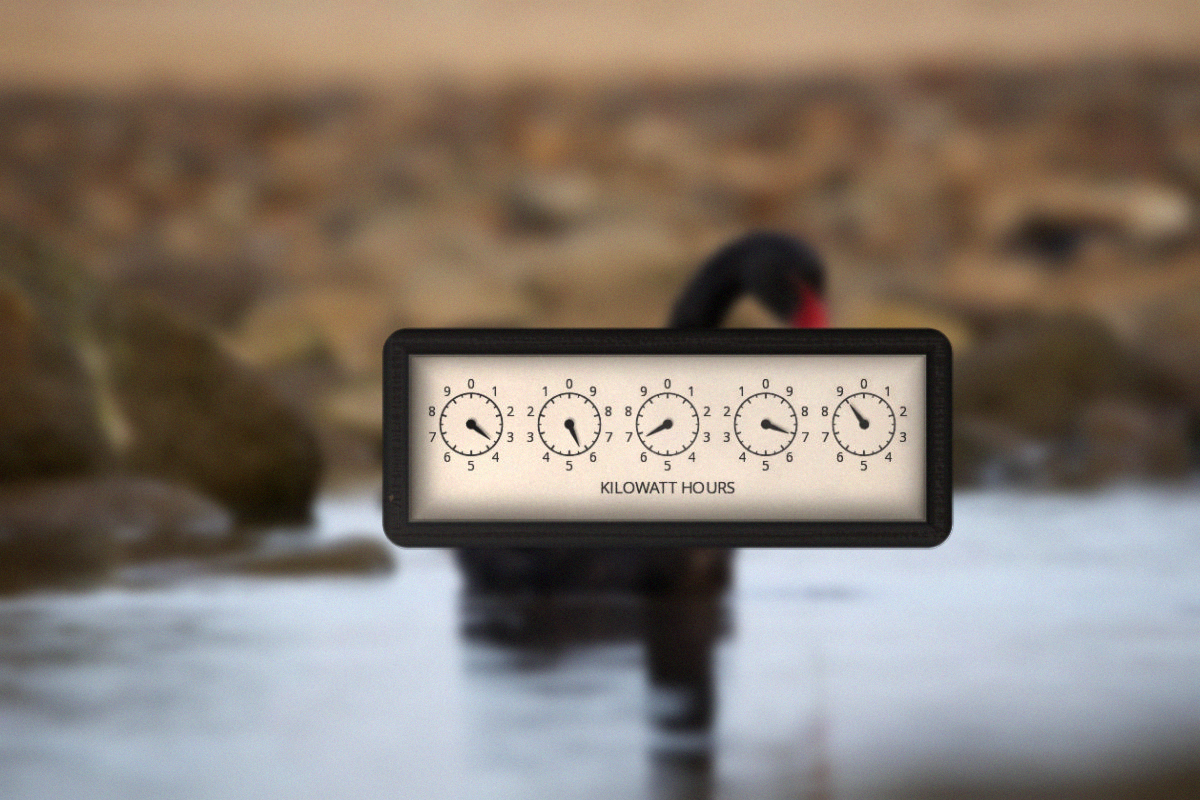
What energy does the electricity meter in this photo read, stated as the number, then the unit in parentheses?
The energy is 35669 (kWh)
